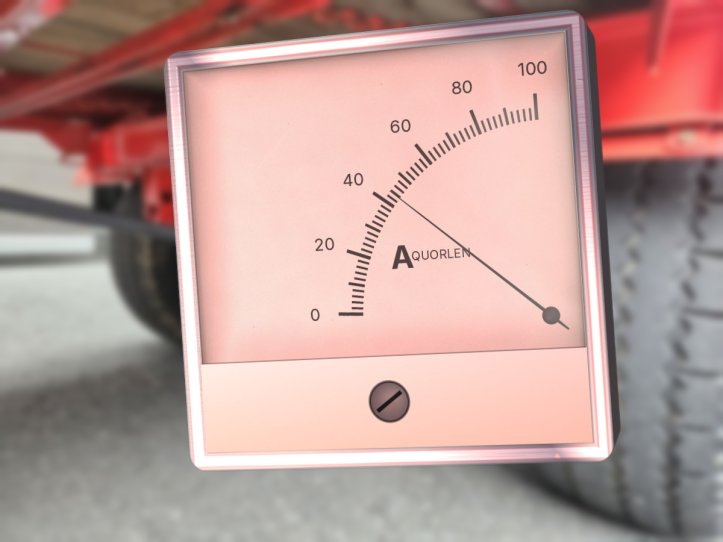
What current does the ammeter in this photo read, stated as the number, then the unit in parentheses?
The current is 44 (A)
